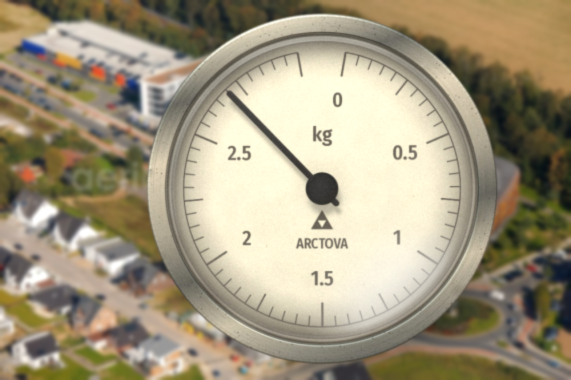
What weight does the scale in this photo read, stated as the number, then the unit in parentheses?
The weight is 2.7 (kg)
